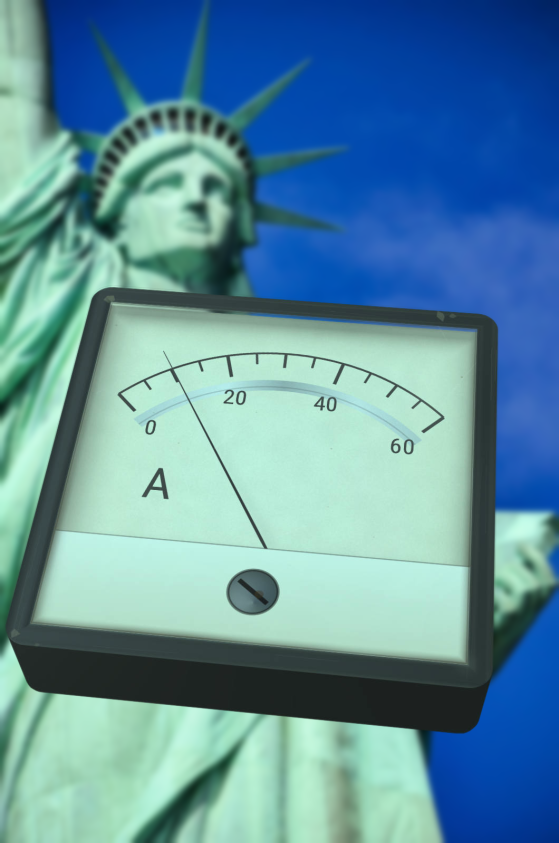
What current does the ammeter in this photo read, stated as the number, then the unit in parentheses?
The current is 10 (A)
